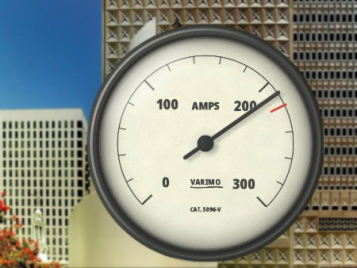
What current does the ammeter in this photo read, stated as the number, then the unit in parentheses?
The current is 210 (A)
